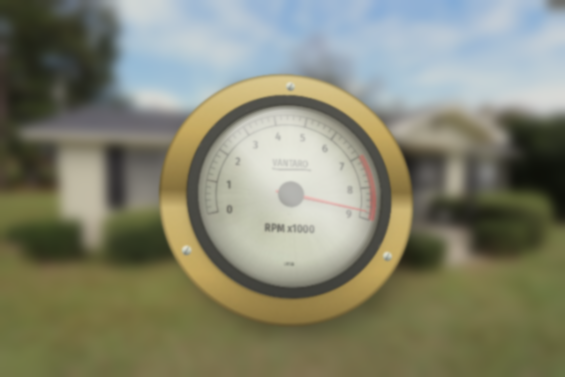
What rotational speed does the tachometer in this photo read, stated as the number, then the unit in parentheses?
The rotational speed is 8800 (rpm)
